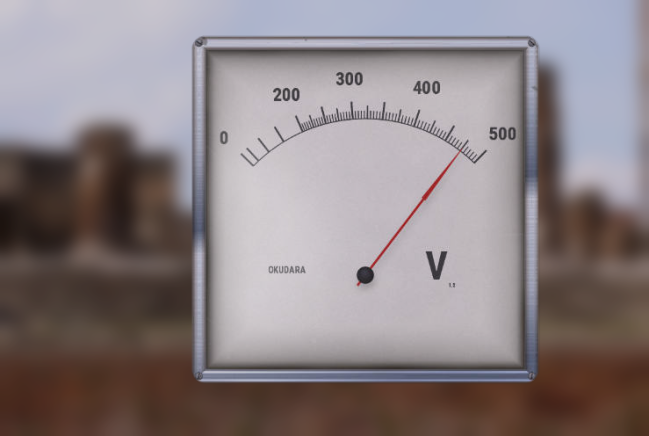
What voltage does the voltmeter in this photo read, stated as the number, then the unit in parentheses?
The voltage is 475 (V)
